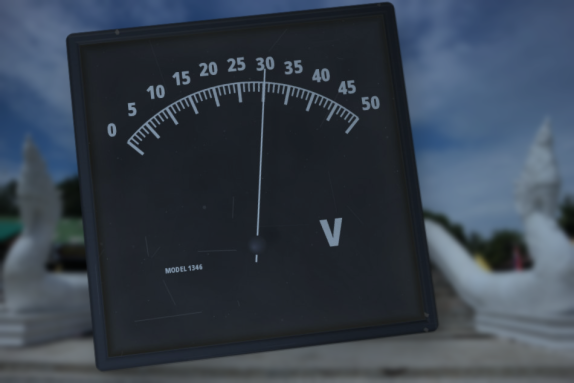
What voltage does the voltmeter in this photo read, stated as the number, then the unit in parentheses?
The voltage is 30 (V)
